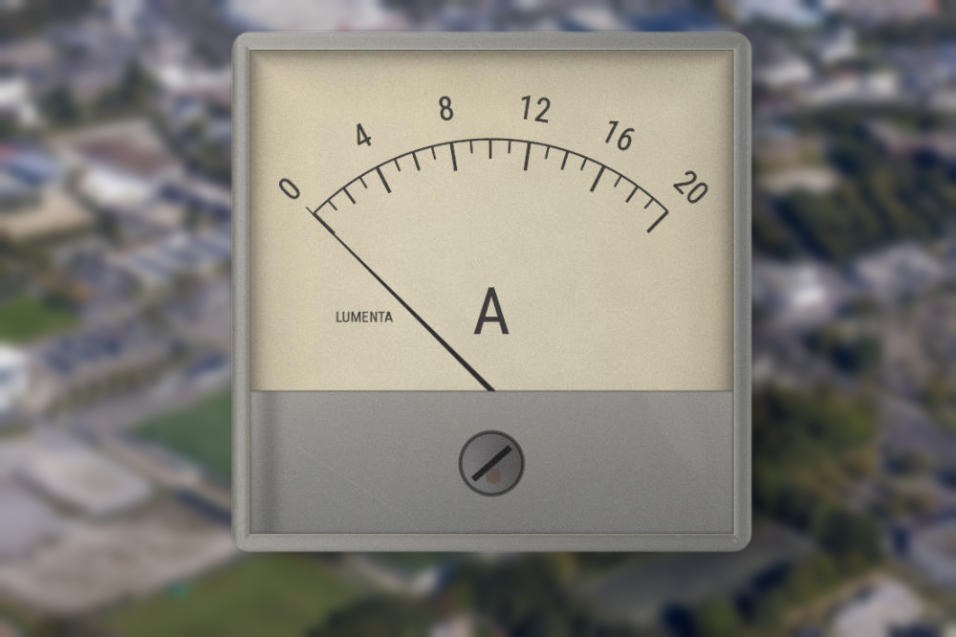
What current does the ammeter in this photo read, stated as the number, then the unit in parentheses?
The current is 0 (A)
